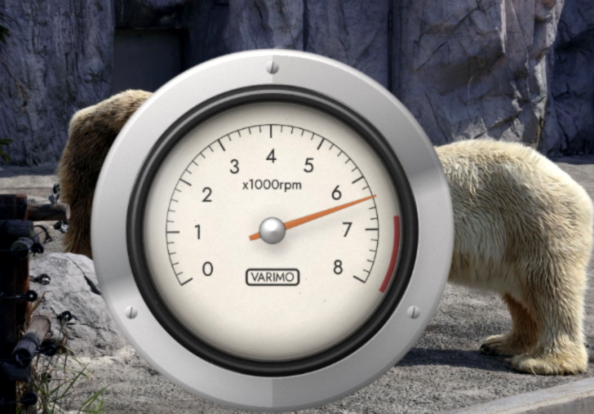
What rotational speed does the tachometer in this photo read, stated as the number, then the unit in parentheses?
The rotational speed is 6400 (rpm)
